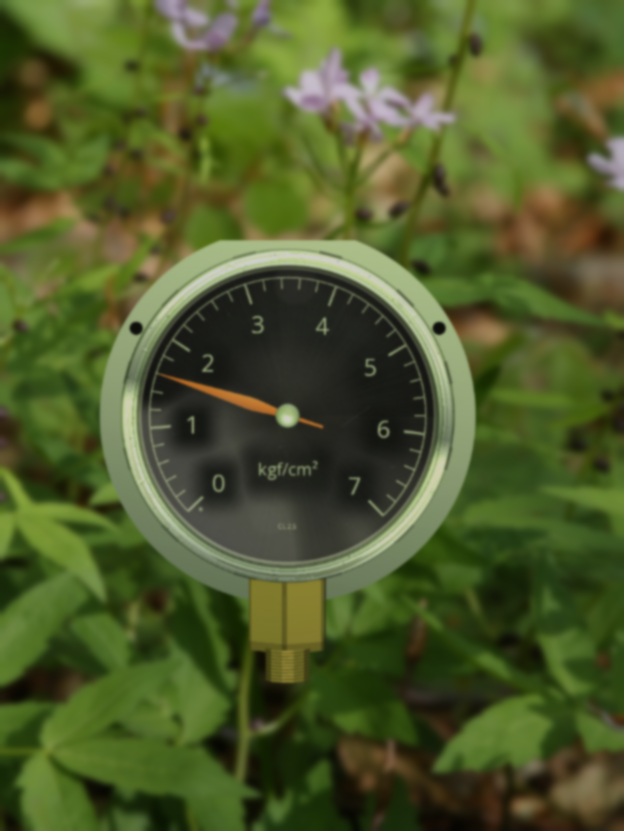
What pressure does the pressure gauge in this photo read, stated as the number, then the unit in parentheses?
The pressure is 1.6 (kg/cm²)
